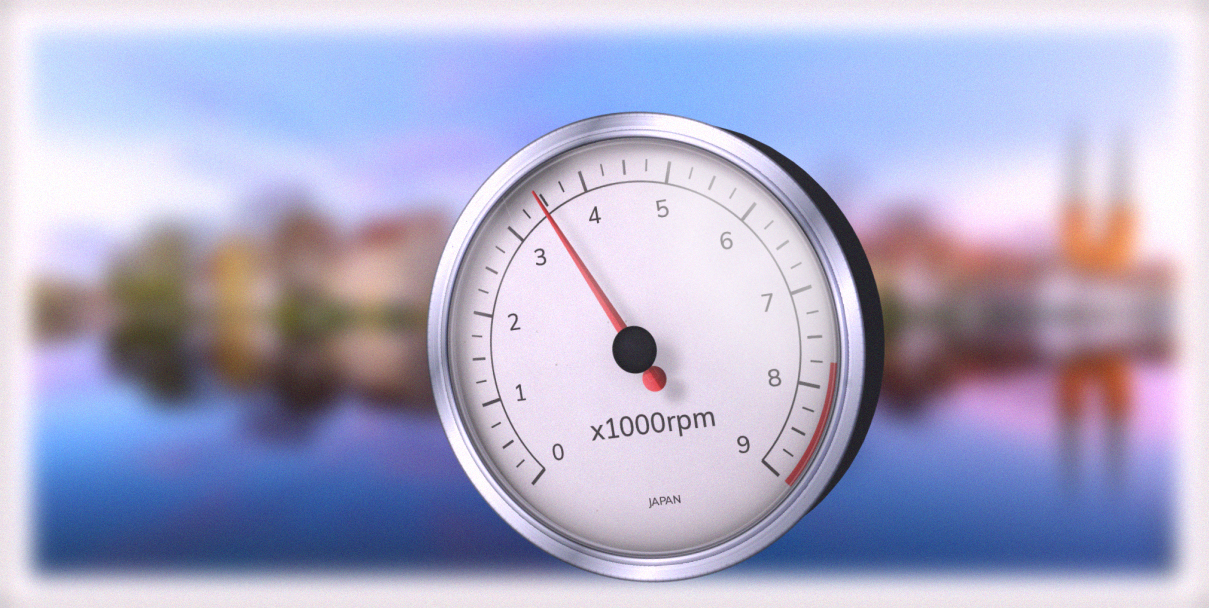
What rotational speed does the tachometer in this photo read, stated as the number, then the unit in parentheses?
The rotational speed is 3500 (rpm)
